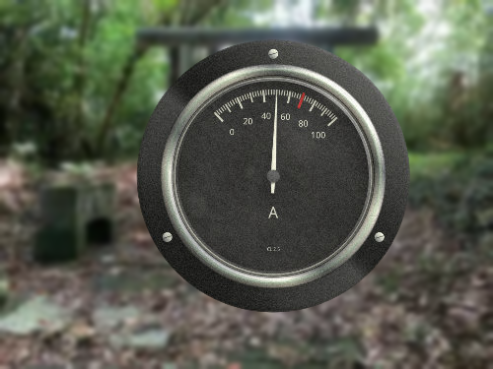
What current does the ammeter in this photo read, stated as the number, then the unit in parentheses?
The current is 50 (A)
